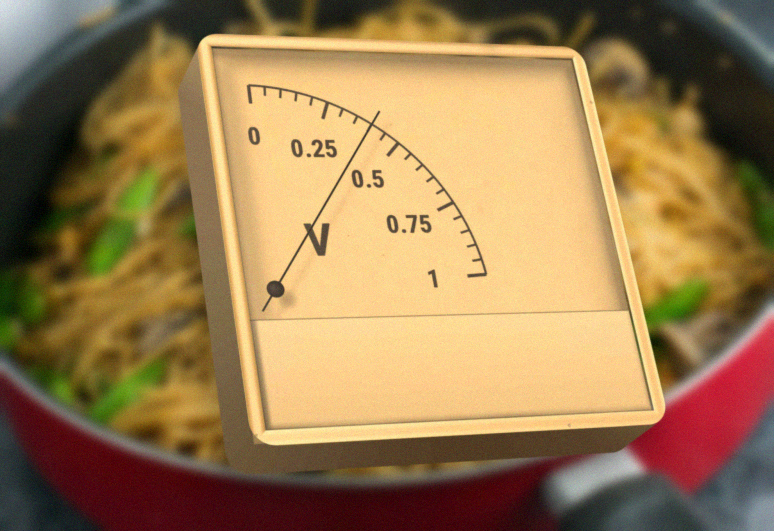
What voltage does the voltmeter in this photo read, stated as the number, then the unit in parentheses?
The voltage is 0.4 (V)
